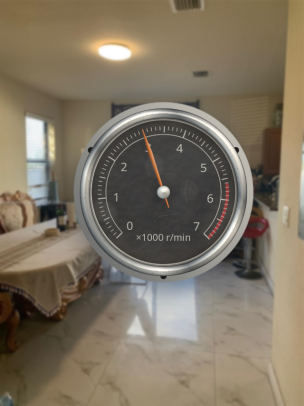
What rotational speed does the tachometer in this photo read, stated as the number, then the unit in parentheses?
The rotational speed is 3000 (rpm)
